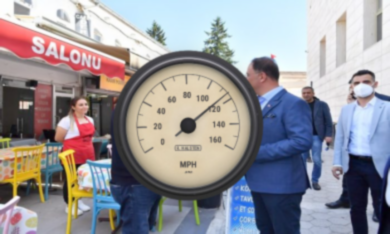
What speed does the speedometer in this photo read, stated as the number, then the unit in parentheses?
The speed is 115 (mph)
